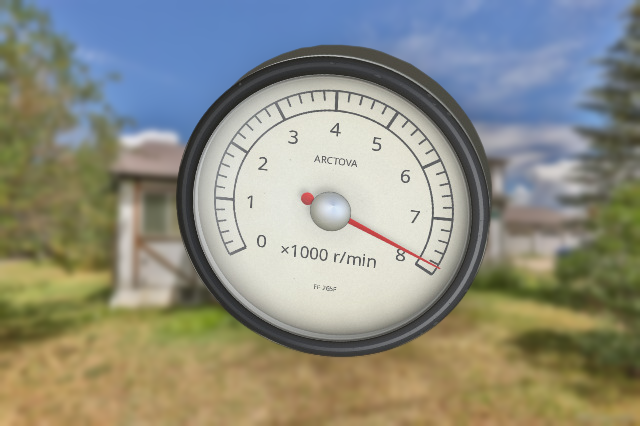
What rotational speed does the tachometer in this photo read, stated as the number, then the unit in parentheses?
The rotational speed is 7800 (rpm)
